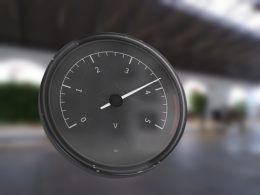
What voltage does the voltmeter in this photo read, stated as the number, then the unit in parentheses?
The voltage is 3.8 (V)
